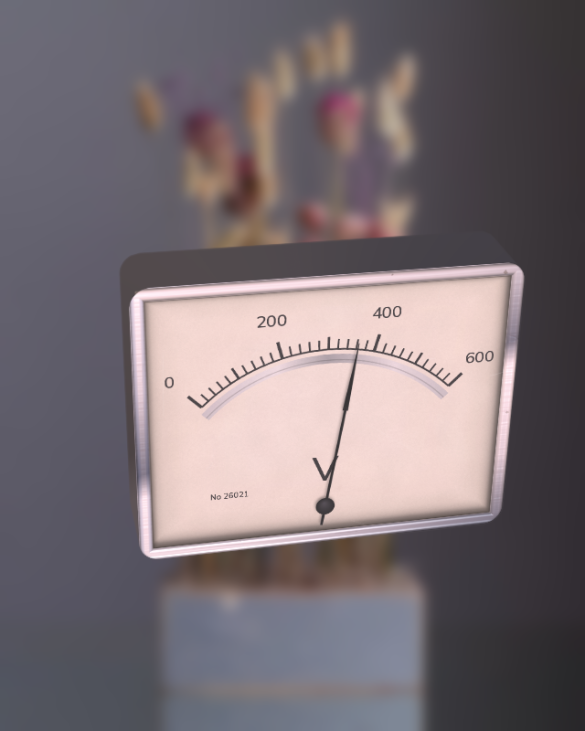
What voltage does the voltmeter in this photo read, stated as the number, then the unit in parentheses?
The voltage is 360 (V)
